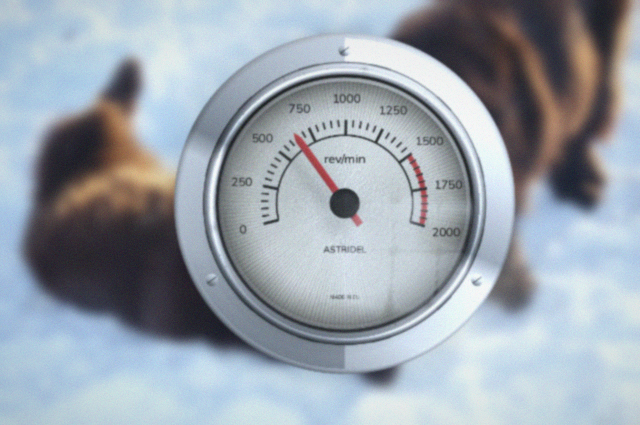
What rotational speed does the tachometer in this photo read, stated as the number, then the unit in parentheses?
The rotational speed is 650 (rpm)
